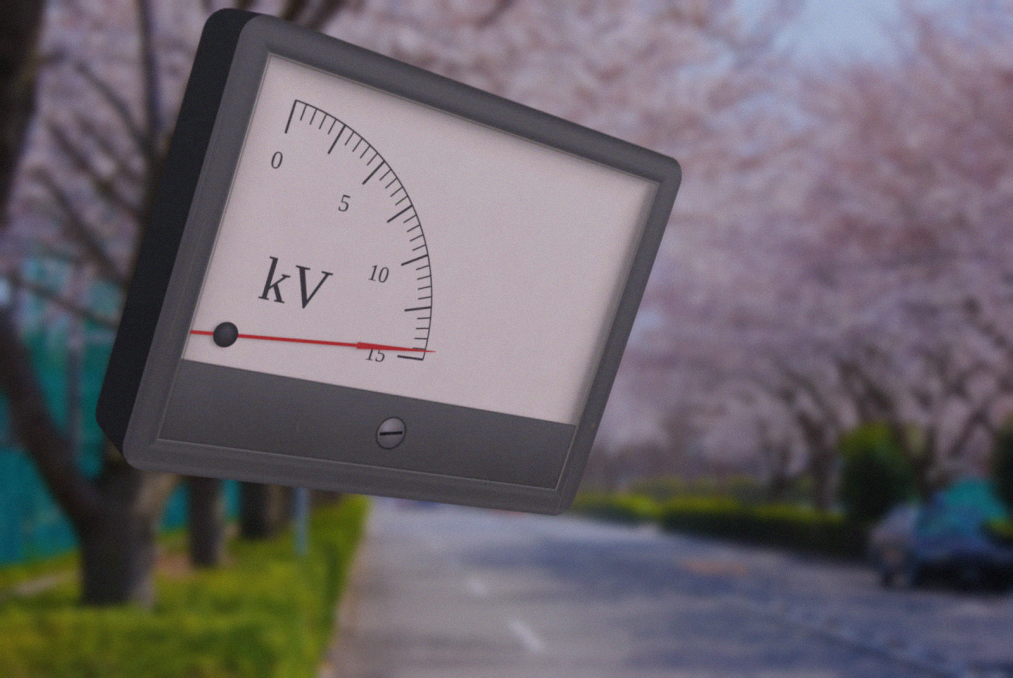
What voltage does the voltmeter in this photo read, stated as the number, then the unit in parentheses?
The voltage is 14.5 (kV)
